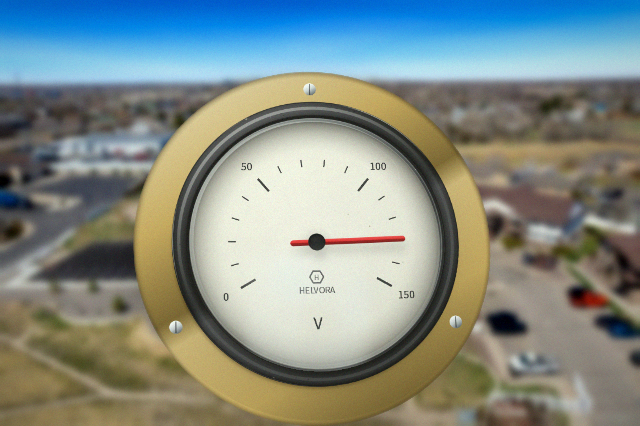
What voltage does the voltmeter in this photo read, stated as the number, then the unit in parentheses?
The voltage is 130 (V)
